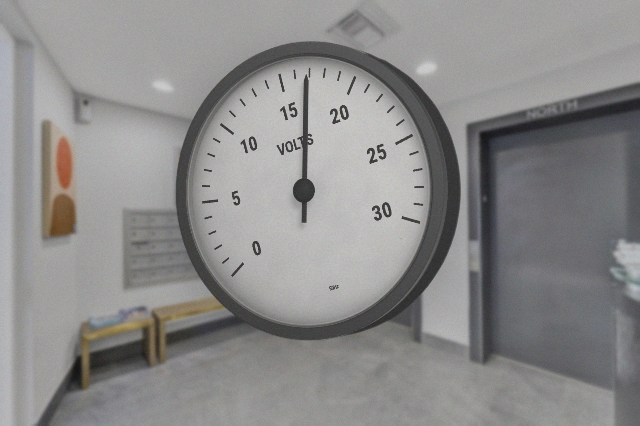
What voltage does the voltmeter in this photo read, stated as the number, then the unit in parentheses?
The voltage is 17 (V)
